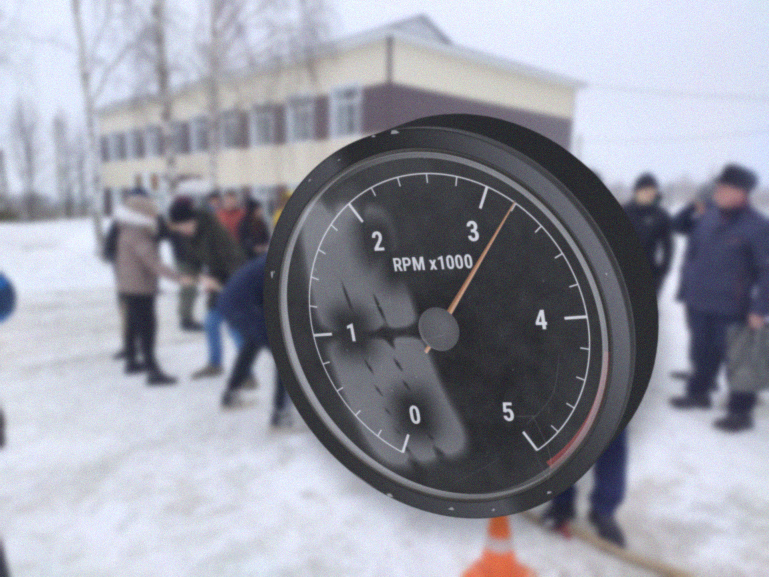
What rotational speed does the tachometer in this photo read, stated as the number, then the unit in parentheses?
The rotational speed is 3200 (rpm)
